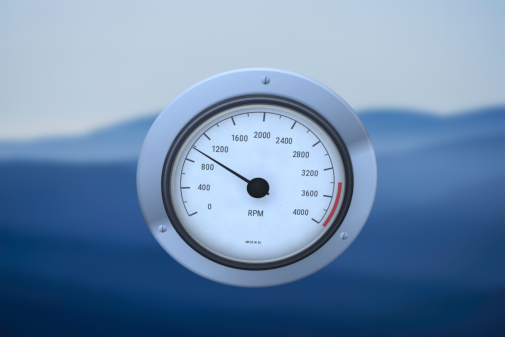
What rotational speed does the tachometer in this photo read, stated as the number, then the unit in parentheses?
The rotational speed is 1000 (rpm)
